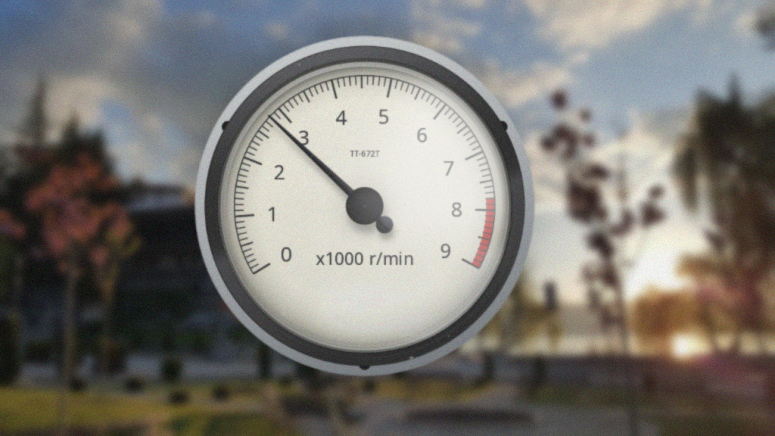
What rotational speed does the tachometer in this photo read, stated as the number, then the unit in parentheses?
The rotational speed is 2800 (rpm)
